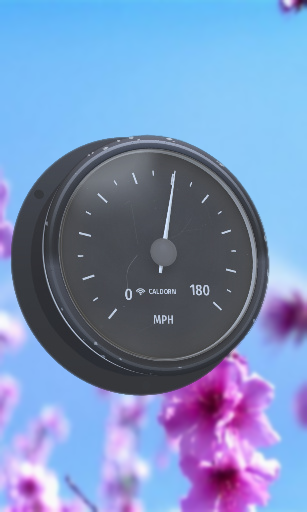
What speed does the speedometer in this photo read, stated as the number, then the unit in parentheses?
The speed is 100 (mph)
